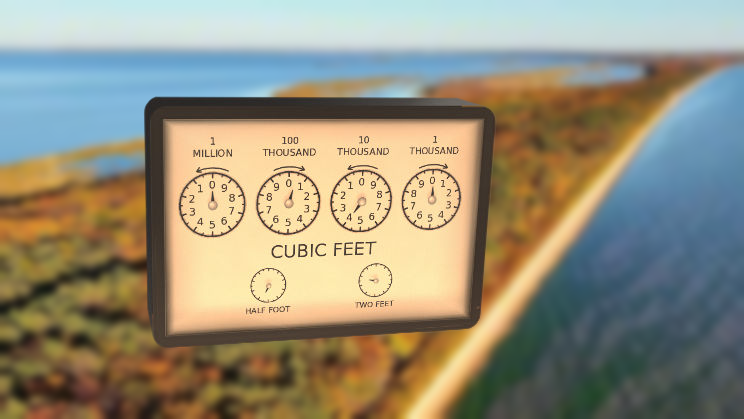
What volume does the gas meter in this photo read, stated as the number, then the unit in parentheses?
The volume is 4000 (ft³)
